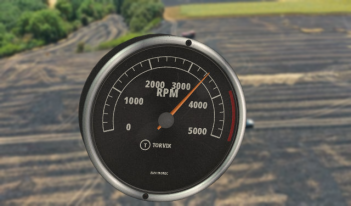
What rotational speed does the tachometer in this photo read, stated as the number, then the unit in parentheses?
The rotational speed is 3400 (rpm)
